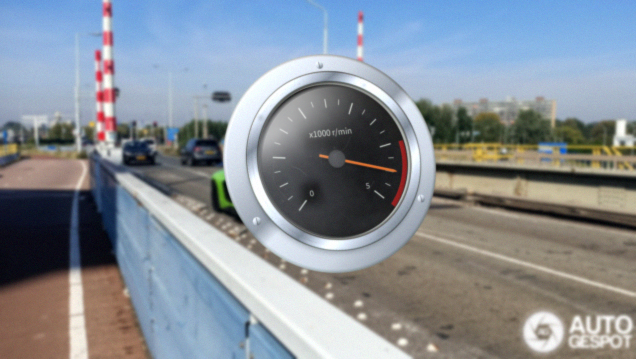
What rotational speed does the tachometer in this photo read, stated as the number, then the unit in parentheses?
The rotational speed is 4500 (rpm)
